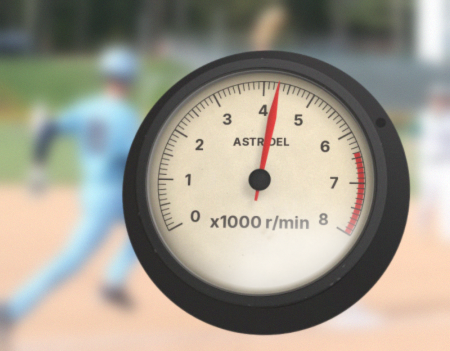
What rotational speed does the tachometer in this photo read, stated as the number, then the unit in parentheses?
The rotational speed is 4300 (rpm)
